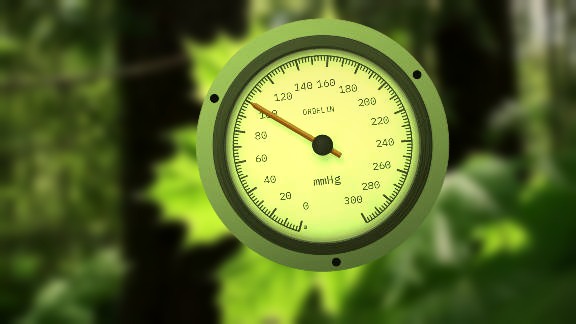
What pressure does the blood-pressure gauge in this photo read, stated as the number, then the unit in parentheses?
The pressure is 100 (mmHg)
